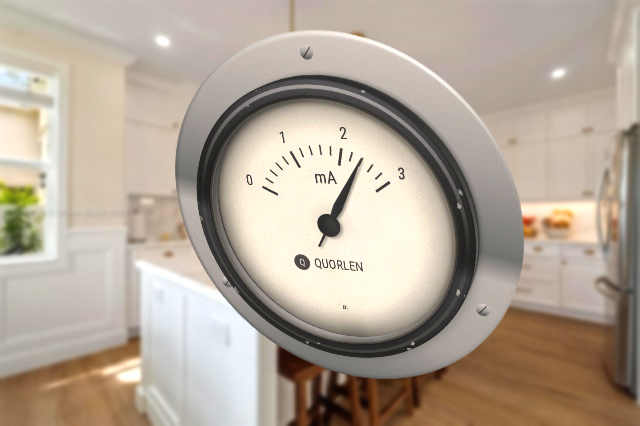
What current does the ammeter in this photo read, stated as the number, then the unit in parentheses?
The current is 2.4 (mA)
